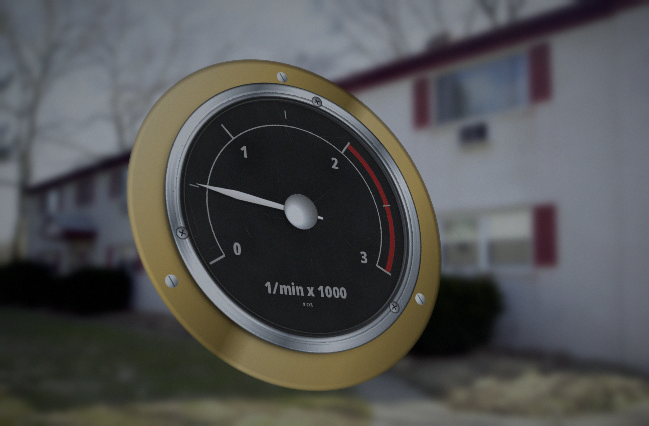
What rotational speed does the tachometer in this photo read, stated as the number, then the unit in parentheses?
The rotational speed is 500 (rpm)
